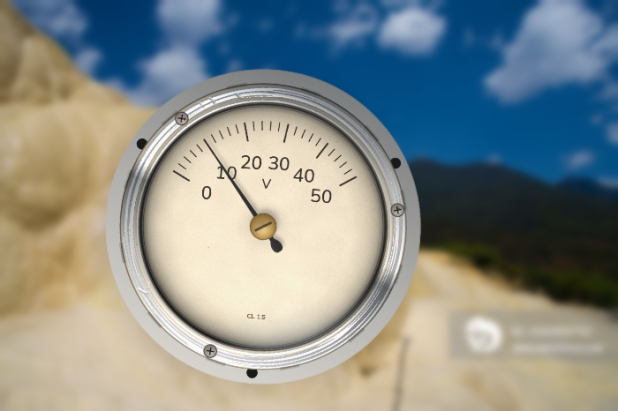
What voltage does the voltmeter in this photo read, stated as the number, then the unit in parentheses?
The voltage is 10 (V)
